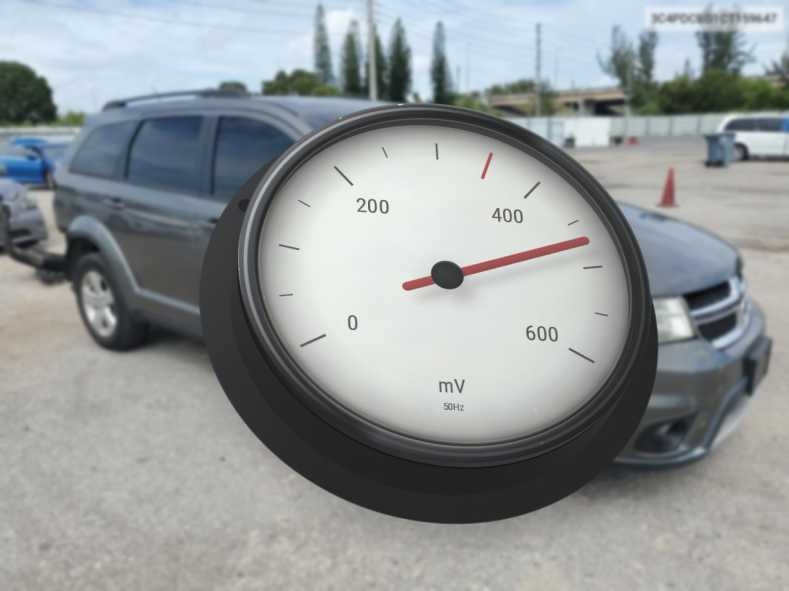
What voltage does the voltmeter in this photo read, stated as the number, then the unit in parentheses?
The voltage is 475 (mV)
